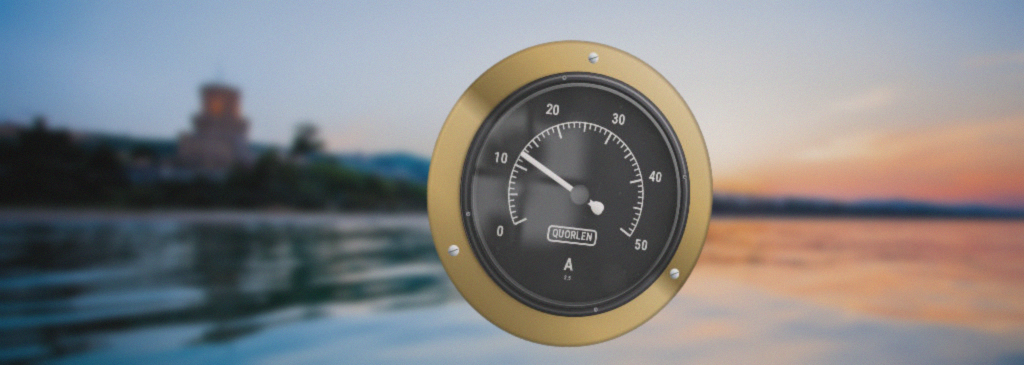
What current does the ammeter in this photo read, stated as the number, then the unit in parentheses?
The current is 12 (A)
